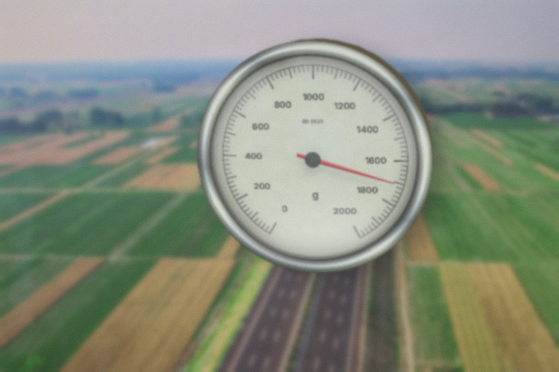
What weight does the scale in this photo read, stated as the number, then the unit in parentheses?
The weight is 1700 (g)
